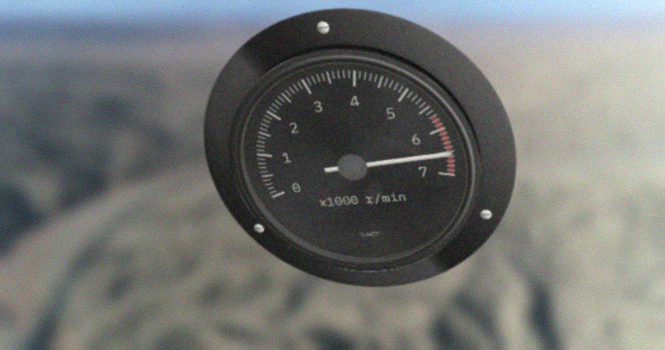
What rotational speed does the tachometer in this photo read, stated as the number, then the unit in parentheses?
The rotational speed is 6500 (rpm)
